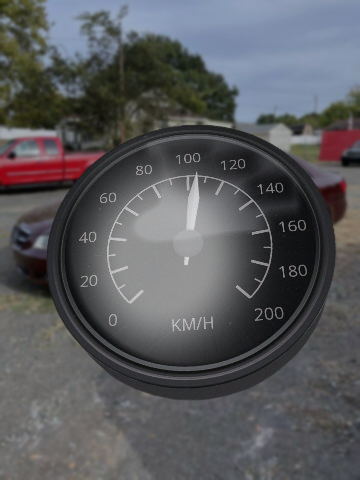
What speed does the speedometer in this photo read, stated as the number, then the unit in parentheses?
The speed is 105 (km/h)
